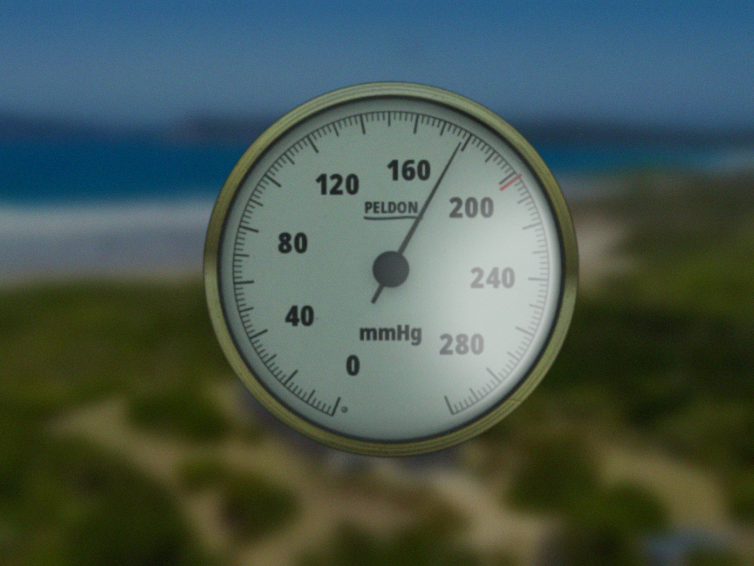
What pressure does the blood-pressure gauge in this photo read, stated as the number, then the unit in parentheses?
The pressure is 178 (mmHg)
